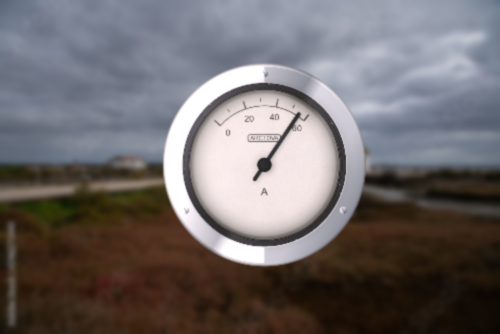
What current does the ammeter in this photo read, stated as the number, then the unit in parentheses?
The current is 55 (A)
